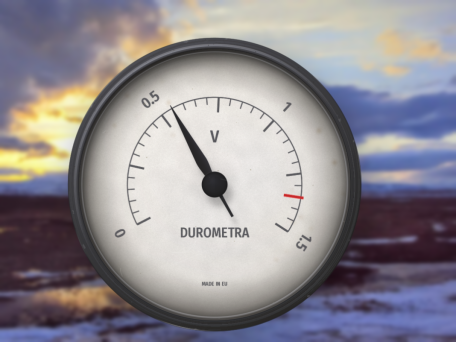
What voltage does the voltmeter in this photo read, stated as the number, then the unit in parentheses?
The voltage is 0.55 (V)
